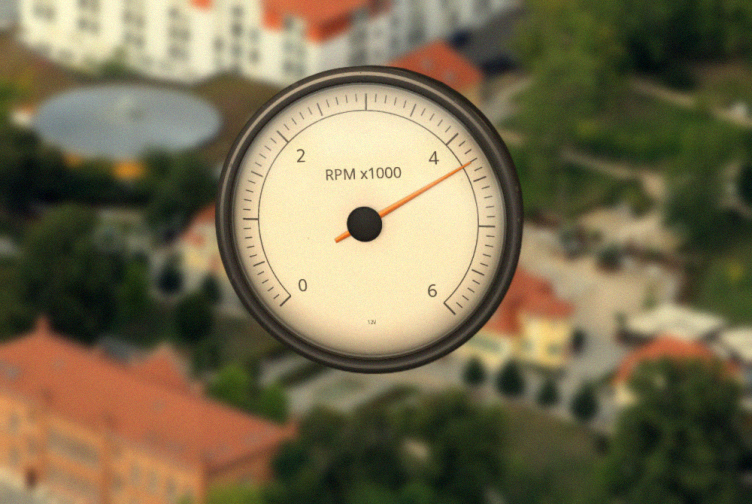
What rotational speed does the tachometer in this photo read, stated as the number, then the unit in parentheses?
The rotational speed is 4300 (rpm)
